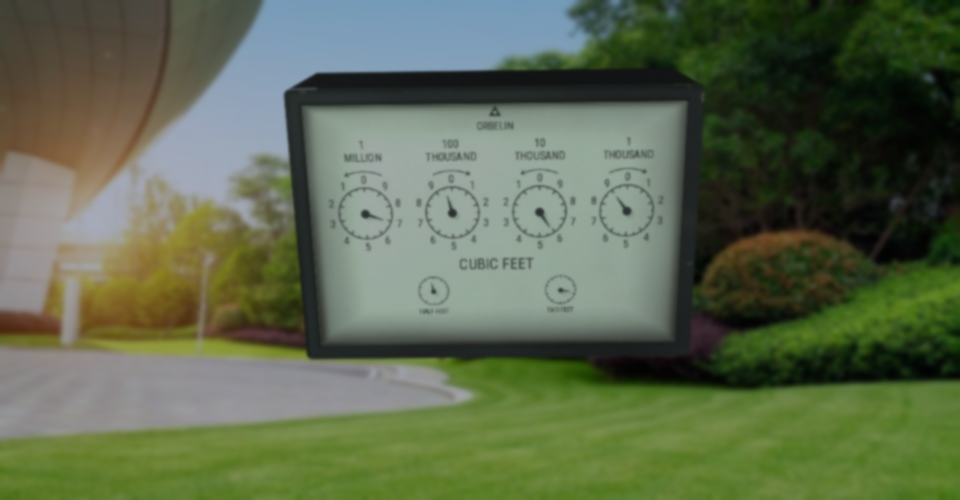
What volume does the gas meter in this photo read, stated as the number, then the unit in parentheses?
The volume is 695900 (ft³)
